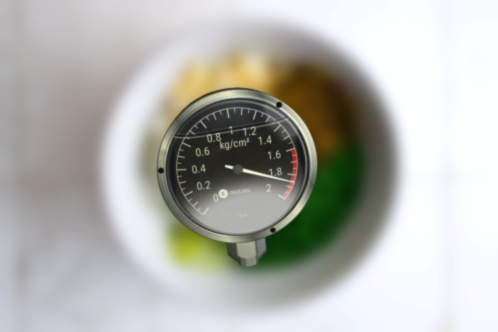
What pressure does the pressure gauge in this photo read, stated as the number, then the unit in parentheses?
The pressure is 1.85 (kg/cm²)
